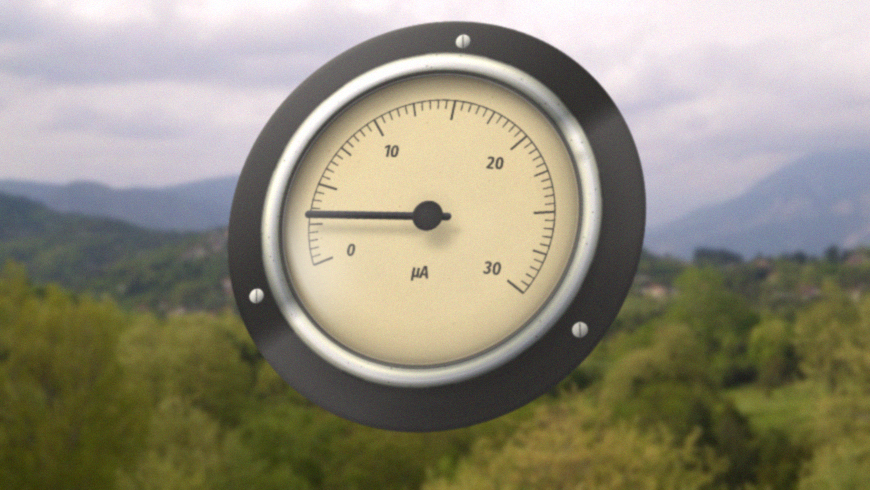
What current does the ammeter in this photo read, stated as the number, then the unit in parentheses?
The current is 3 (µA)
